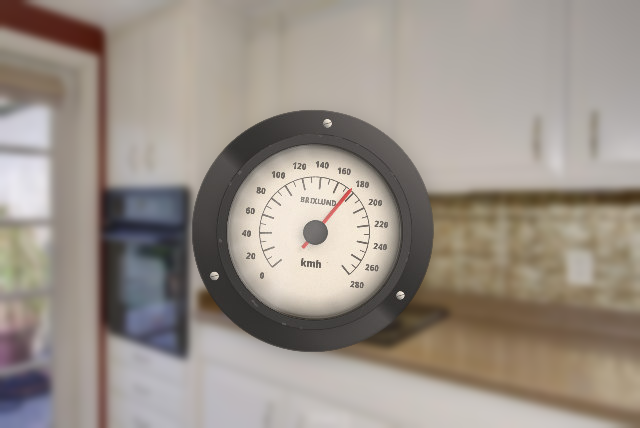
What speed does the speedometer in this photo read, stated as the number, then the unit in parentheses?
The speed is 175 (km/h)
